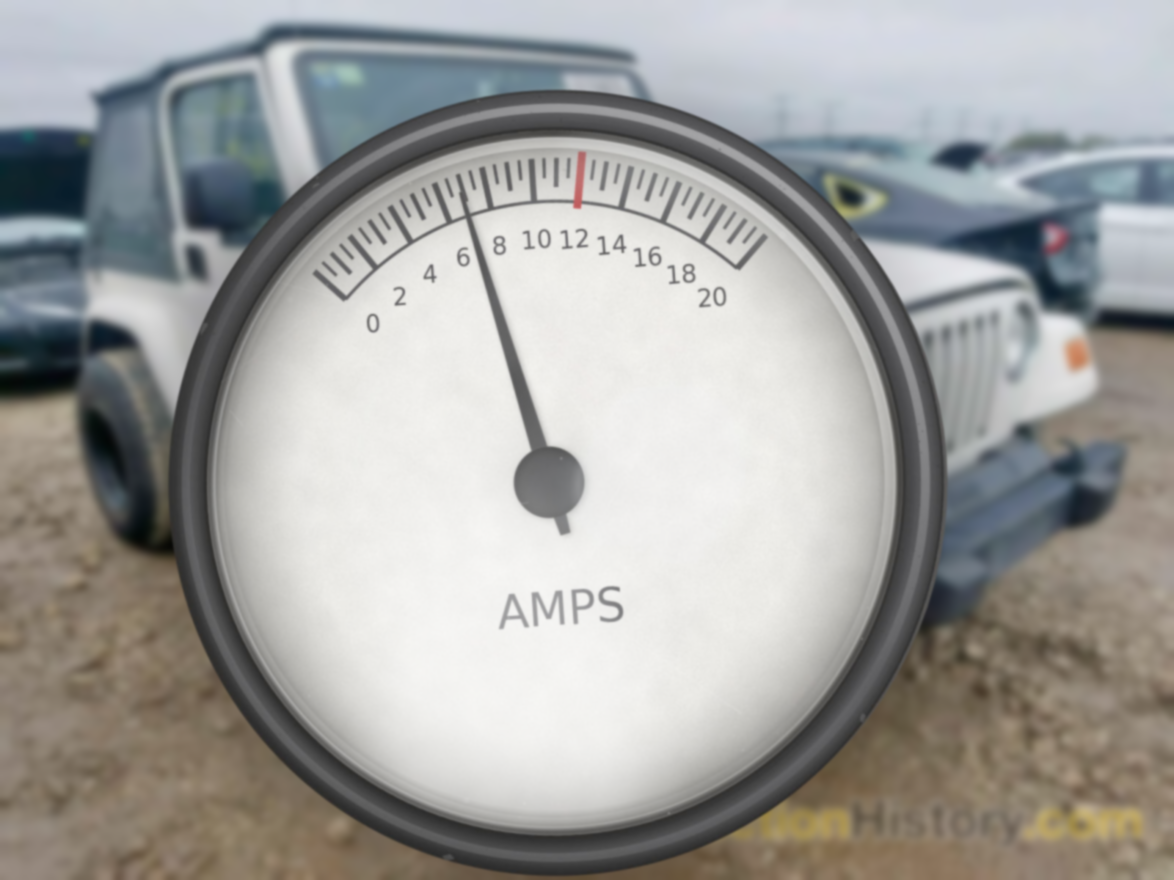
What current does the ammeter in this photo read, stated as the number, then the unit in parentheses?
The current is 7 (A)
